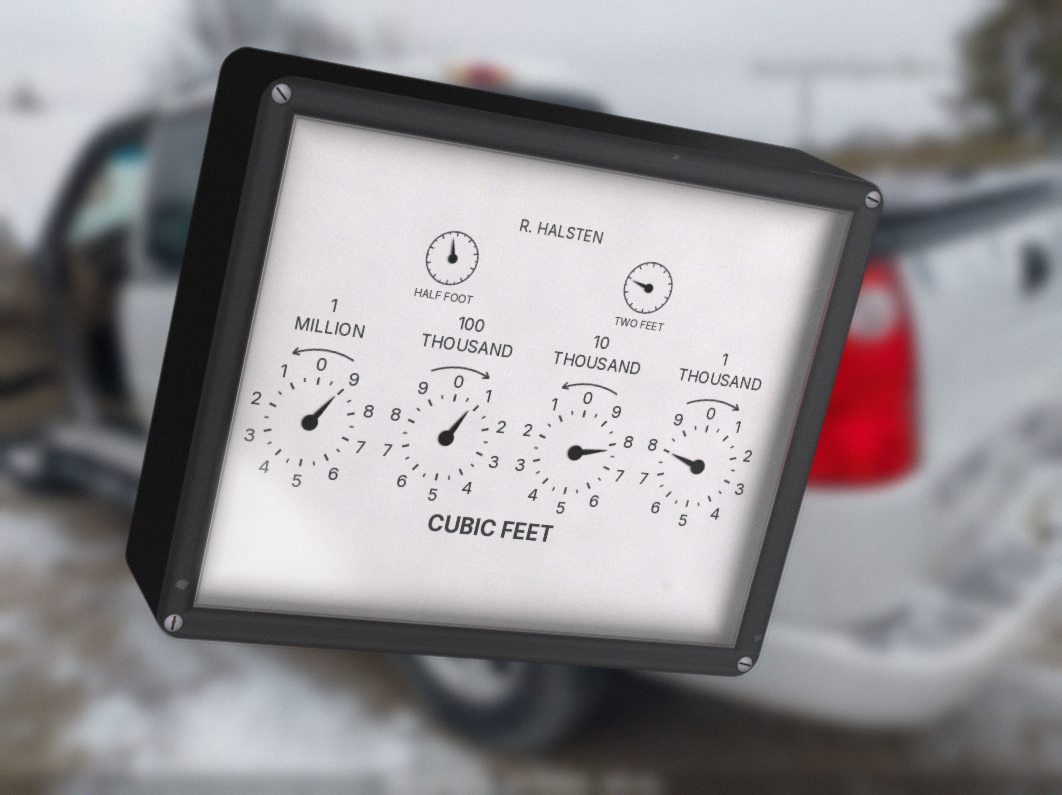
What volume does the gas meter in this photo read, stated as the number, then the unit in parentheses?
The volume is 907800 (ft³)
